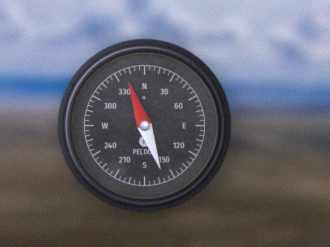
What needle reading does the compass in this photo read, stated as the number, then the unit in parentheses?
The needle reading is 340 (°)
